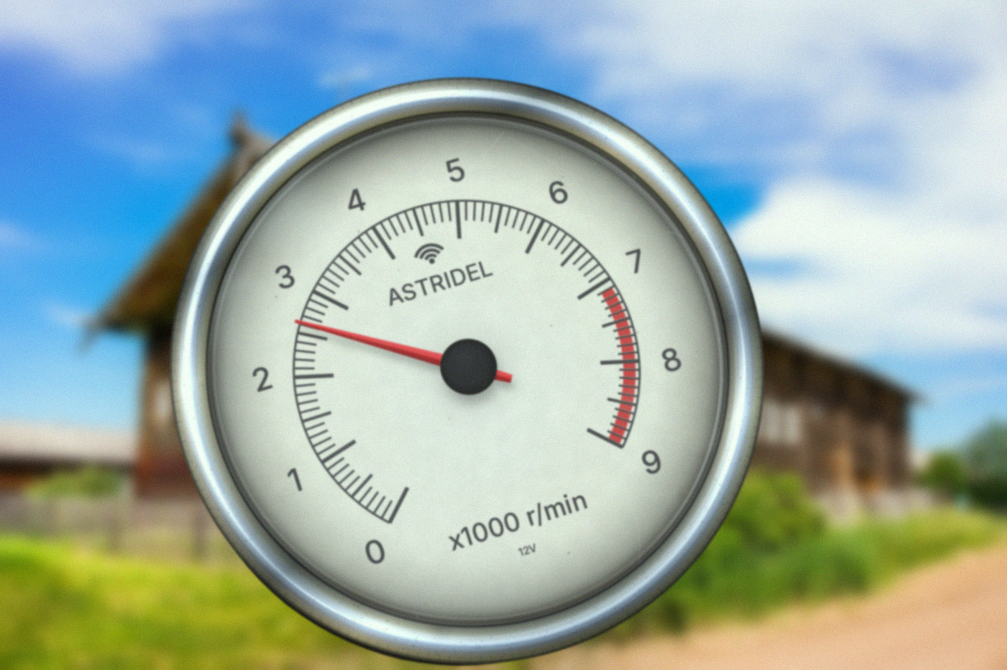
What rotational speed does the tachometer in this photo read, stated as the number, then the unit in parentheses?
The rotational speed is 2600 (rpm)
